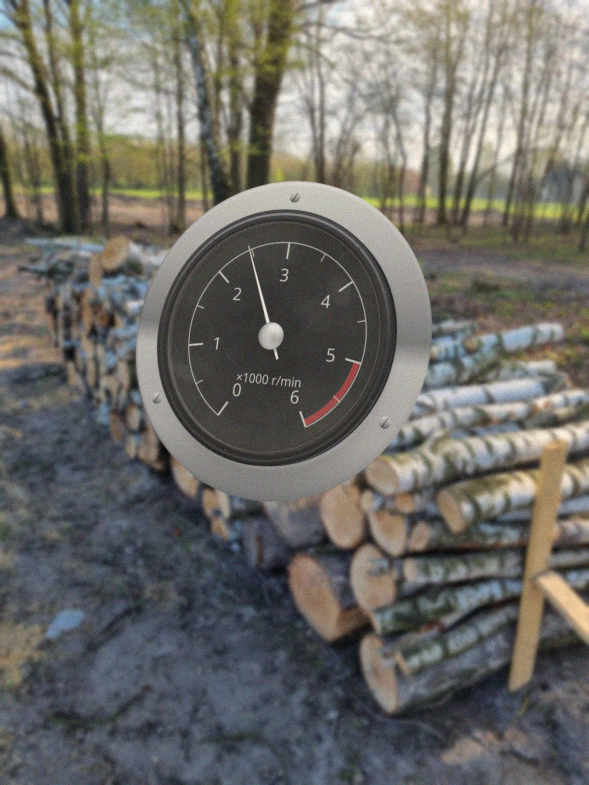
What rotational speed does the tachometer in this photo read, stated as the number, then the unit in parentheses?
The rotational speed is 2500 (rpm)
